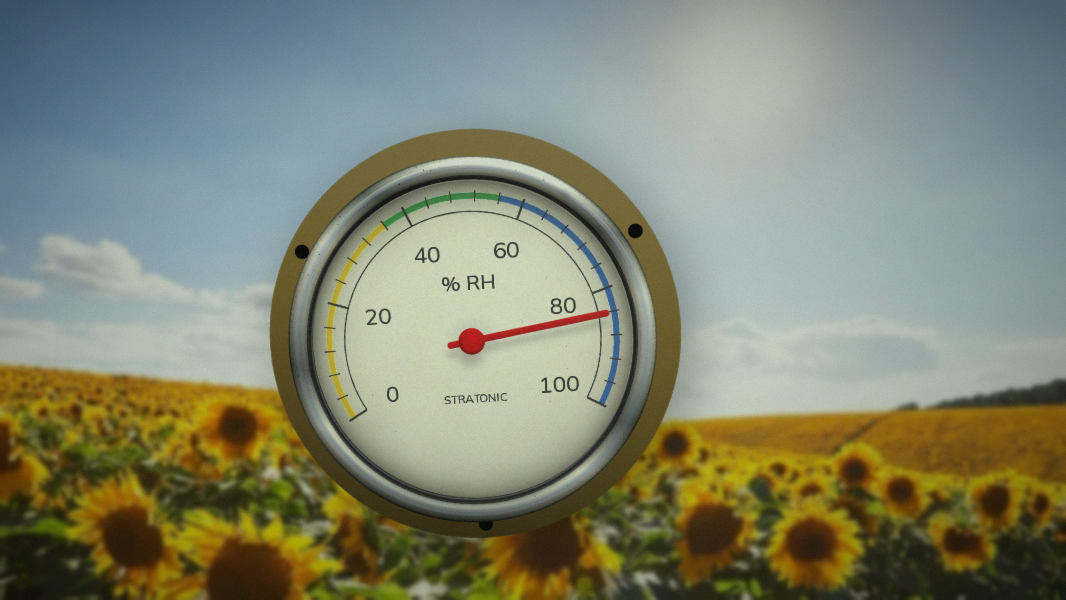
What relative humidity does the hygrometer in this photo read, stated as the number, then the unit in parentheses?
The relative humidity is 84 (%)
